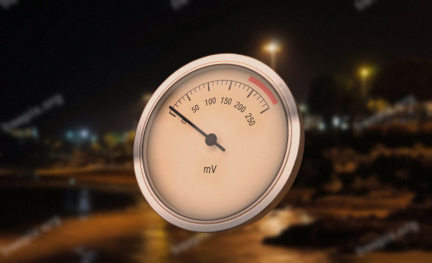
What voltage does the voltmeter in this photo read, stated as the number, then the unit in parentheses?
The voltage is 10 (mV)
